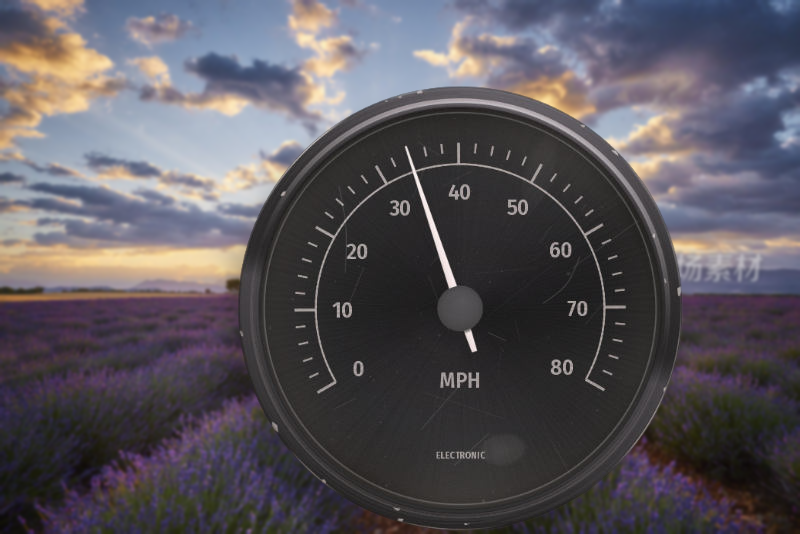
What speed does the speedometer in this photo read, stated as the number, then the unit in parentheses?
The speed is 34 (mph)
